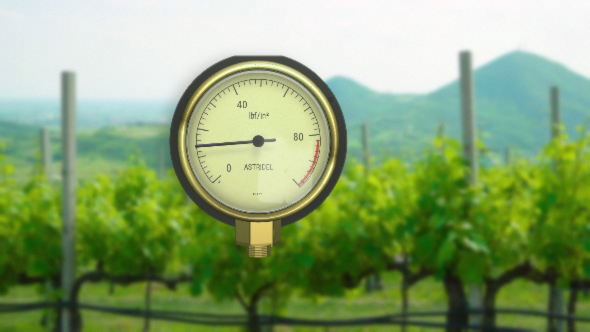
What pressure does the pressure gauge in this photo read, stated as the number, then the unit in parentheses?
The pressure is 14 (psi)
